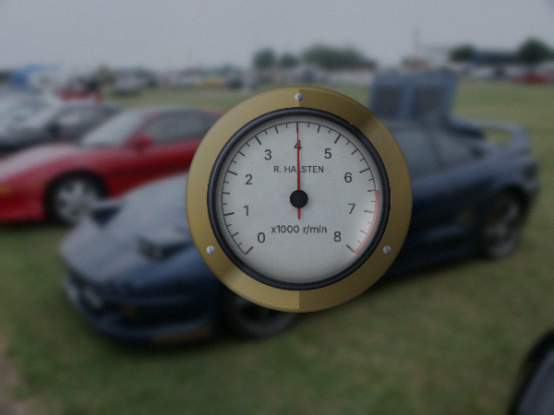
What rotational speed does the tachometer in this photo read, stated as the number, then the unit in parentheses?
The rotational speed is 4000 (rpm)
